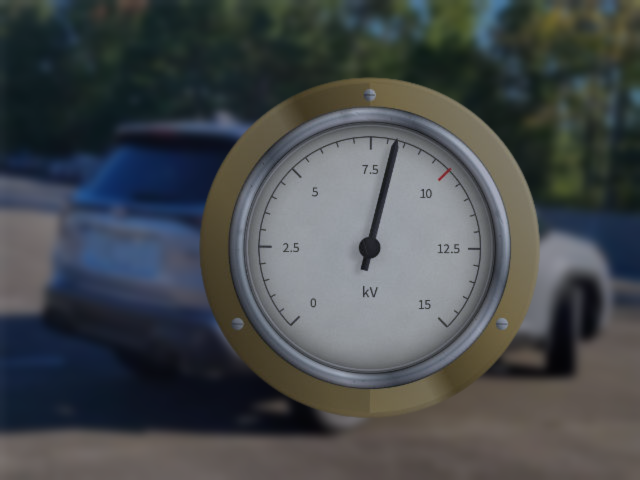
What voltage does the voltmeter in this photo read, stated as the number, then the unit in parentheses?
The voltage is 8.25 (kV)
